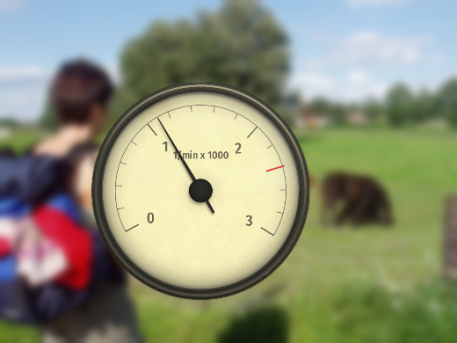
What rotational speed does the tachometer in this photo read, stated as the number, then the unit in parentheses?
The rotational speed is 1100 (rpm)
